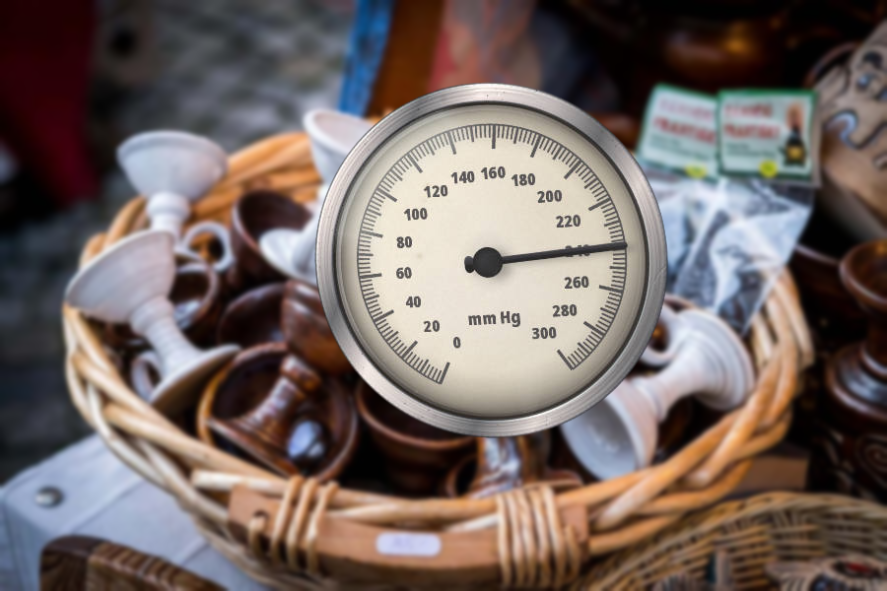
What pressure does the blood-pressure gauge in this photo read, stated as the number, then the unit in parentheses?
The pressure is 240 (mmHg)
